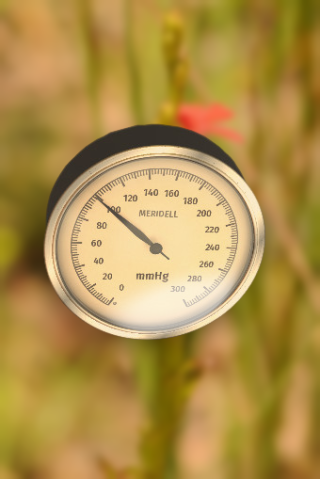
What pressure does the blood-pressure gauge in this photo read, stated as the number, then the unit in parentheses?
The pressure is 100 (mmHg)
